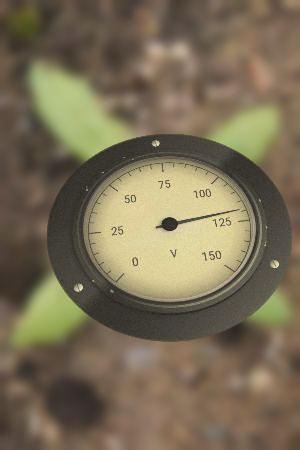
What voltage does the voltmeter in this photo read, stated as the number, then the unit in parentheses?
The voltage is 120 (V)
